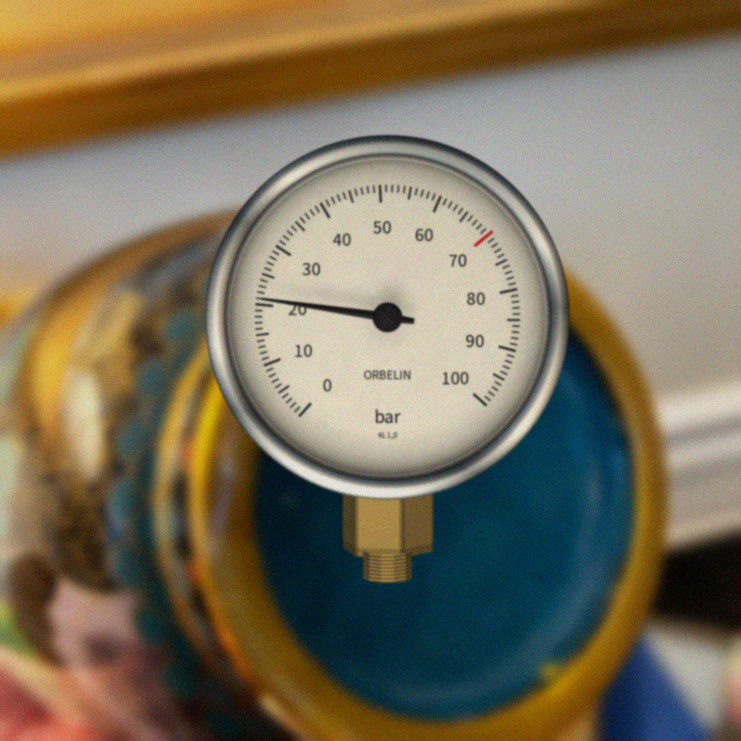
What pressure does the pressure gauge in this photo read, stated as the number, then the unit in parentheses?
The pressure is 21 (bar)
